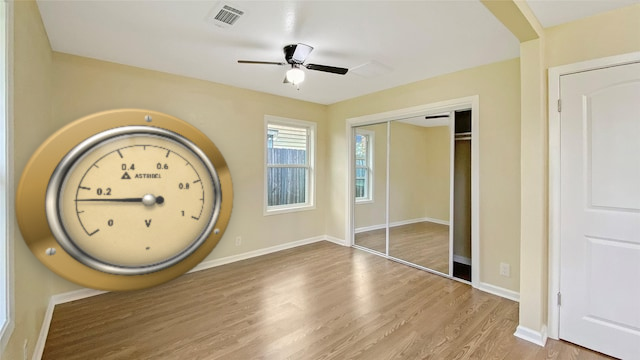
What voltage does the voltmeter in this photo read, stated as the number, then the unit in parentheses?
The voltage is 0.15 (V)
